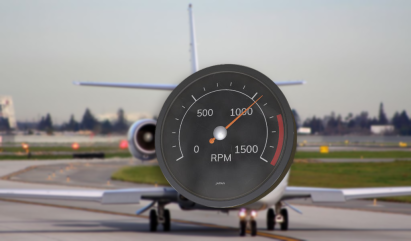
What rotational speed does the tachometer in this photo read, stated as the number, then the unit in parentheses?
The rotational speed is 1050 (rpm)
